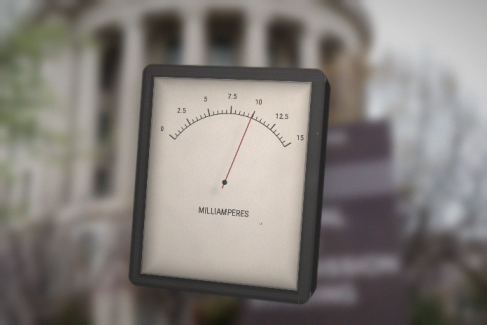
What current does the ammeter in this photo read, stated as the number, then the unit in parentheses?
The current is 10 (mA)
